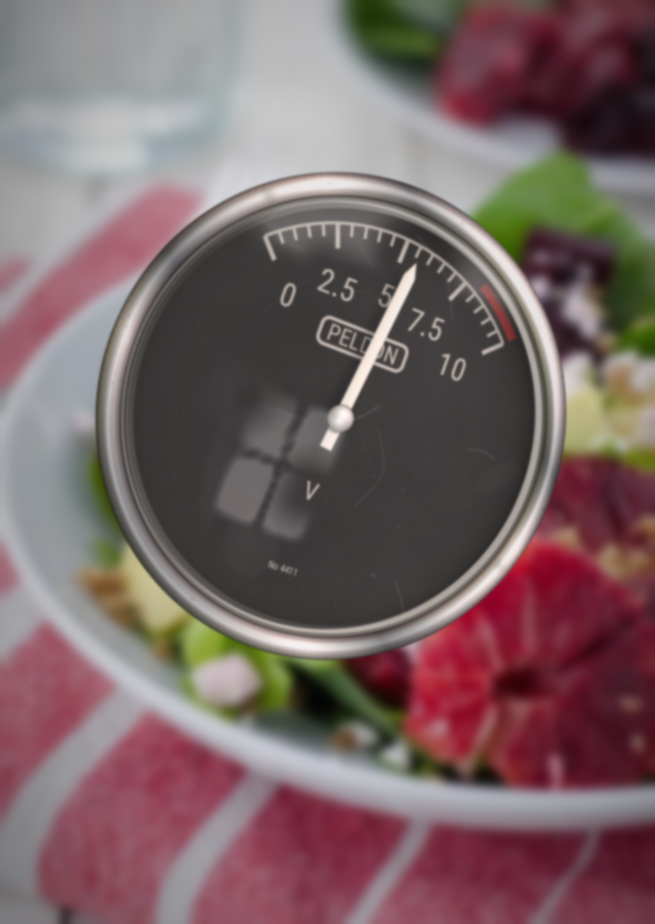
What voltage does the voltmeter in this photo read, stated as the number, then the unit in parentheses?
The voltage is 5.5 (V)
